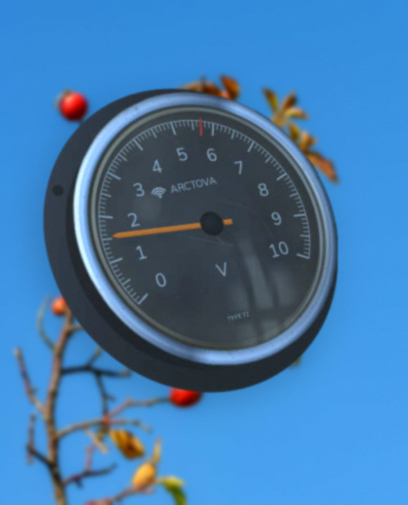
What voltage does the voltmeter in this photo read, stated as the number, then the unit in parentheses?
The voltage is 1.5 (V)
